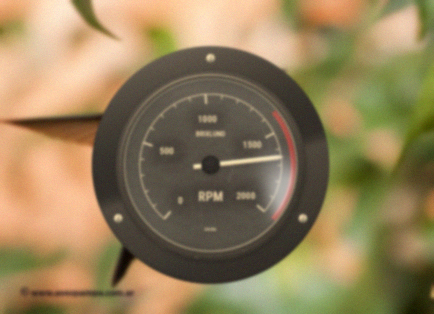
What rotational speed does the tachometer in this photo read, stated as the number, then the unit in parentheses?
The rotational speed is 1650 (rpm)
